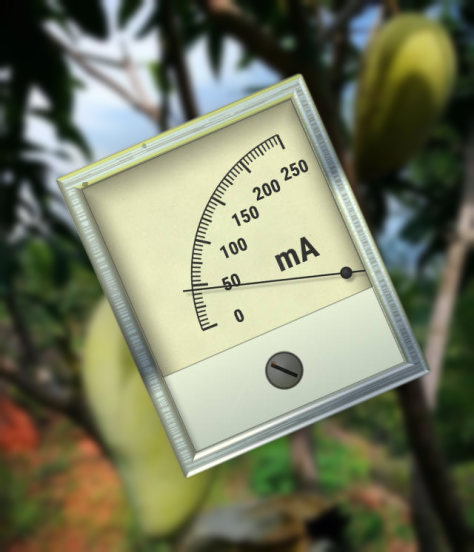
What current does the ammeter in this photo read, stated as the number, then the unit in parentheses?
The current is 45 (mA)
